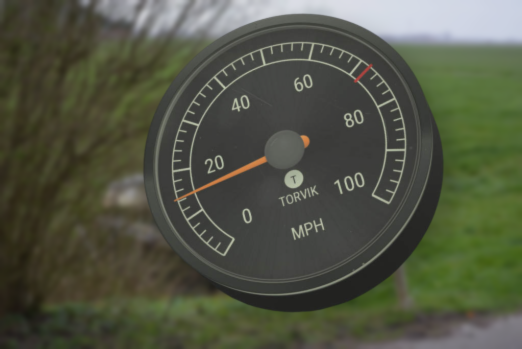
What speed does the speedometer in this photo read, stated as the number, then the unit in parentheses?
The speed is 14 (mph)
